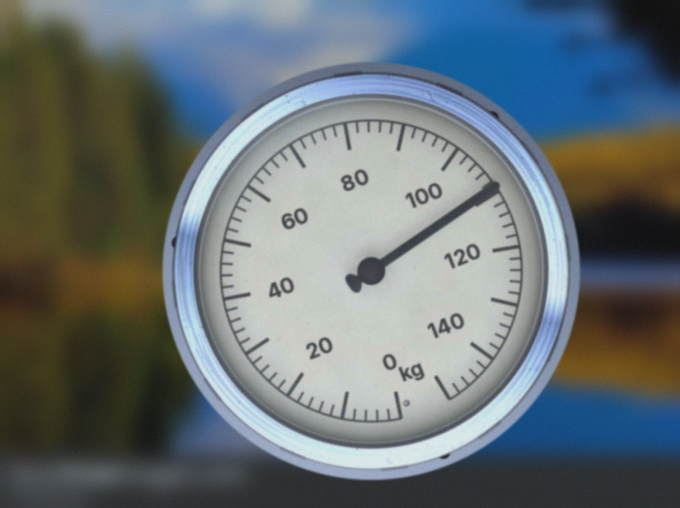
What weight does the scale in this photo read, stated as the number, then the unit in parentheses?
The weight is 109 (kg)
